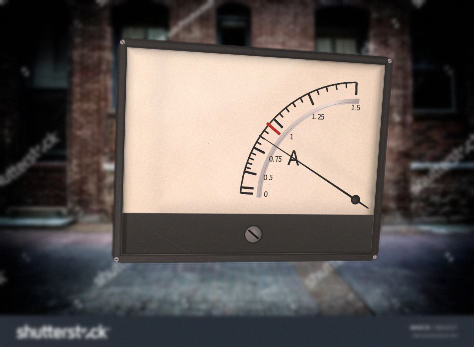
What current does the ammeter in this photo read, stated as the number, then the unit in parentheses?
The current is 0.85 (A)
